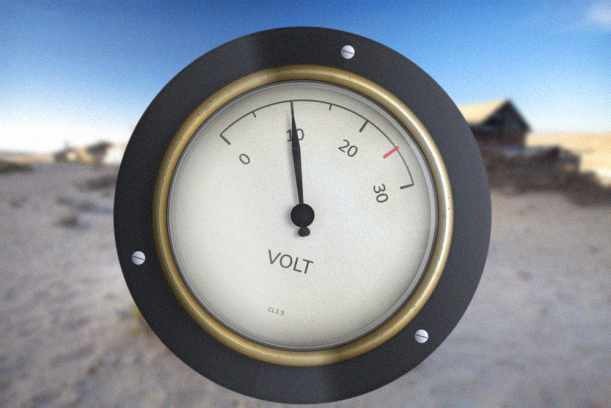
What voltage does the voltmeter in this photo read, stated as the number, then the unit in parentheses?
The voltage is 10 (V)
